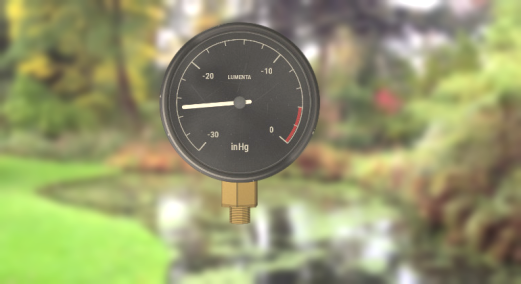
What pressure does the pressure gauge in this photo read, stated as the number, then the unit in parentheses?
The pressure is -25 (inHg)
